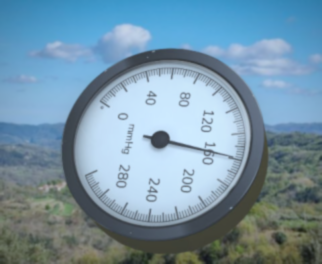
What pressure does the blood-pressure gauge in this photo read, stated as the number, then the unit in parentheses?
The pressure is 160 (mmHg)
